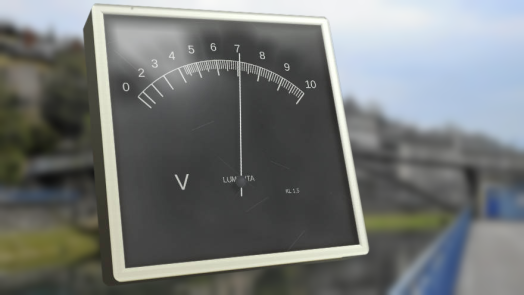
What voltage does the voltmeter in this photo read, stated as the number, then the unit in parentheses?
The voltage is 7 (V)
